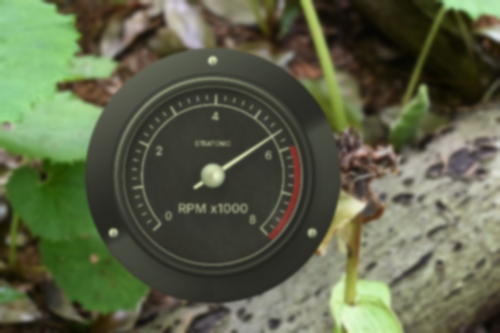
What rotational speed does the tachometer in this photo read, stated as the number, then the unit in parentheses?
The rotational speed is 5600 (rpm)
